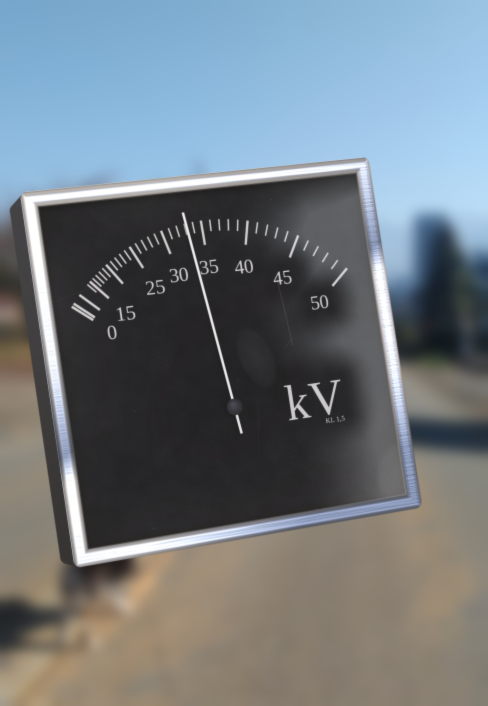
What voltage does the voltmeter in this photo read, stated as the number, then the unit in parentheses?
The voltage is 33 (kV)
